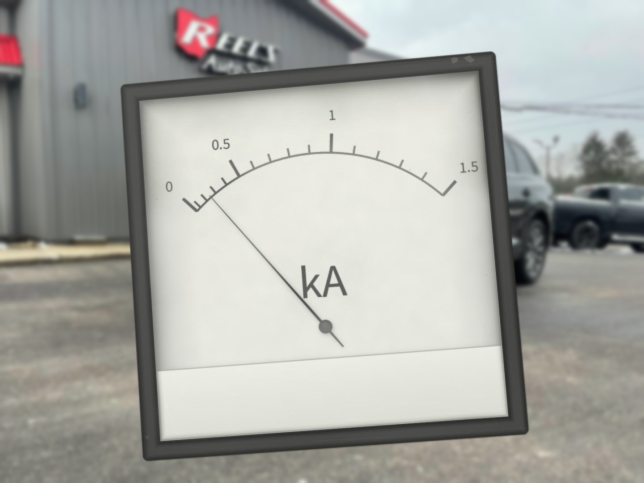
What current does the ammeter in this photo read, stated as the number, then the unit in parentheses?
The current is 0.25 (kA)
